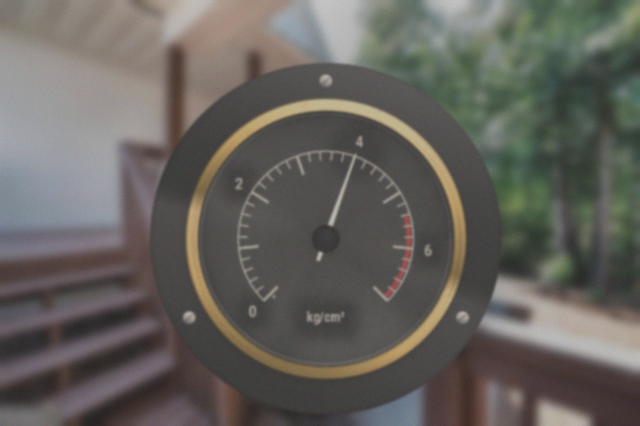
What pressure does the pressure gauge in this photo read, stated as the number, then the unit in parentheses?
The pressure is 4 (kg/cm²)
